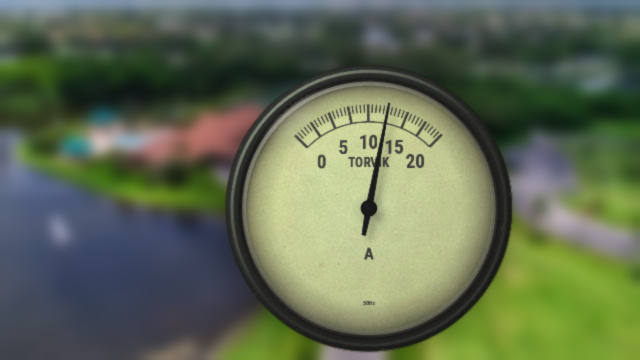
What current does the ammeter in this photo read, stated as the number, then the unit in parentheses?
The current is 12.5 (A)
